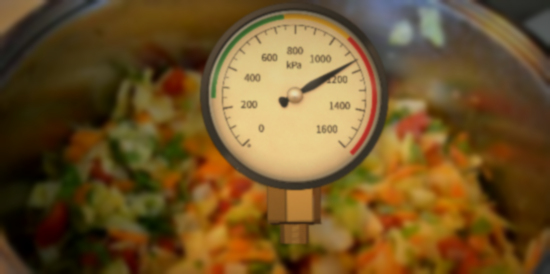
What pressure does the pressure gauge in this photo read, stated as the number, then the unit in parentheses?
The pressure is 1150 (kPa)
